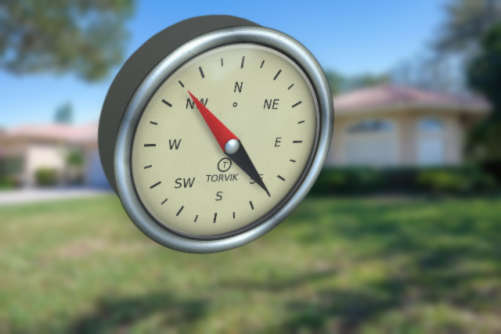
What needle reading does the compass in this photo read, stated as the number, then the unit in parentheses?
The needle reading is 315 (°)
